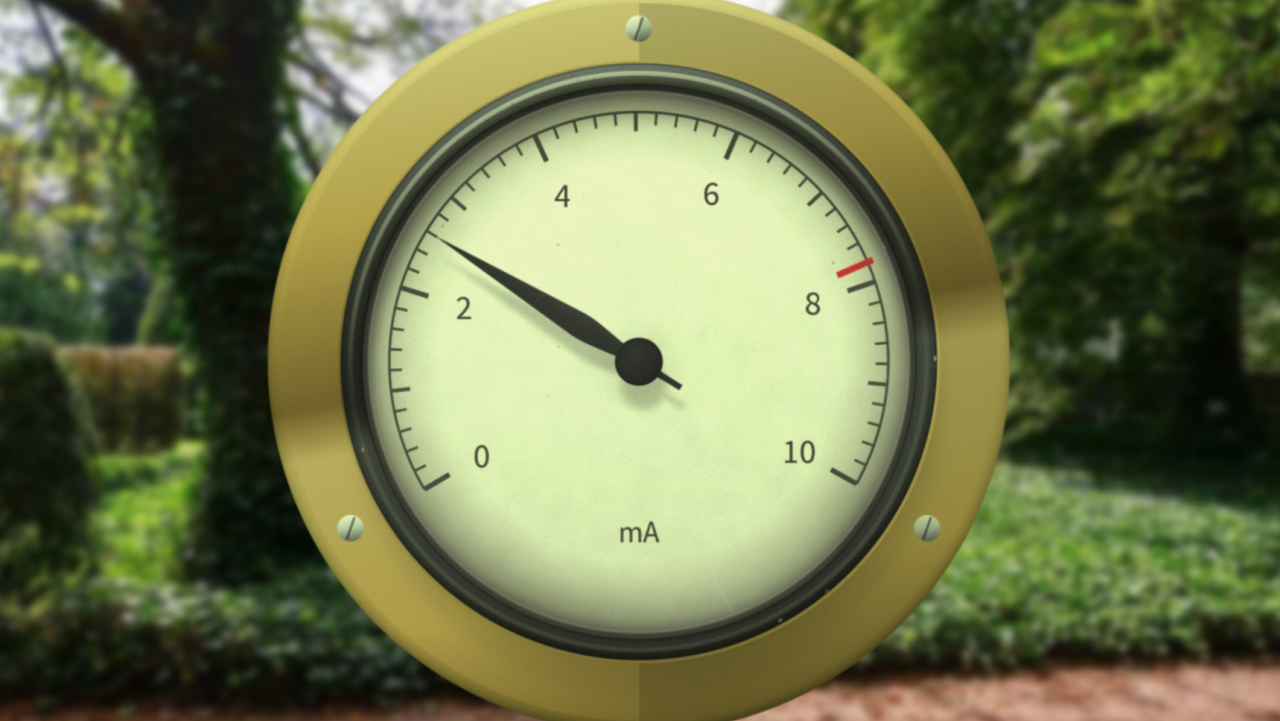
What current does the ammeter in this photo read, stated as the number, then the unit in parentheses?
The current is 2.6 (mA)
